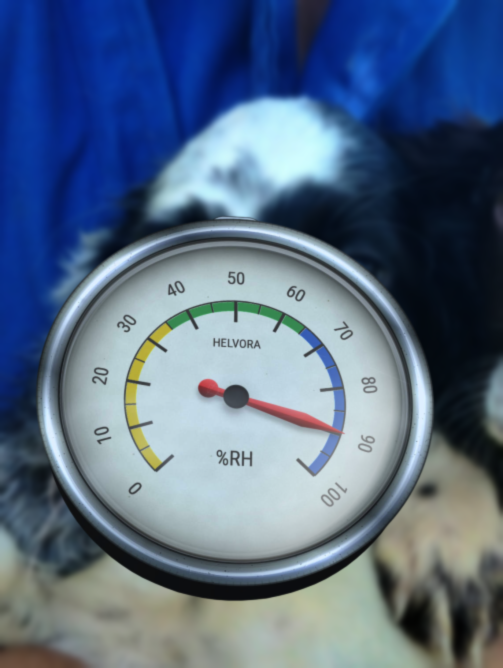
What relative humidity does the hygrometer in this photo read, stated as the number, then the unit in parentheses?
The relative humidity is 90 (%)
